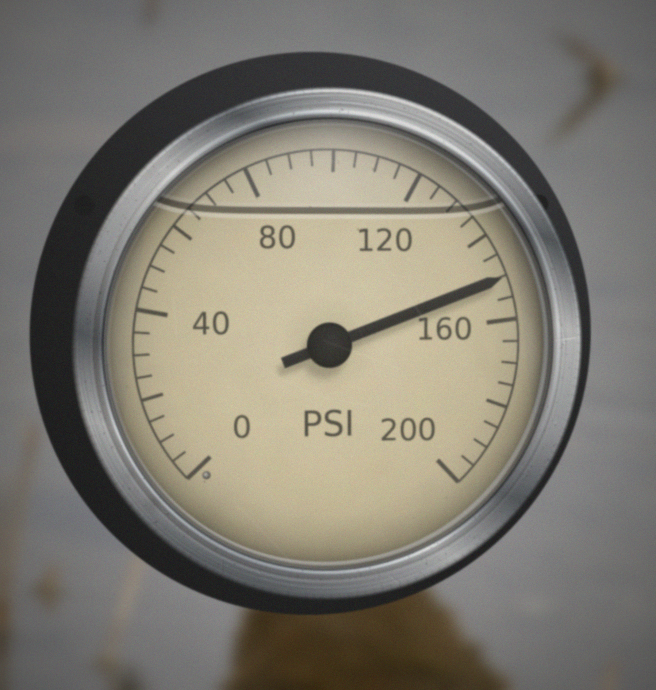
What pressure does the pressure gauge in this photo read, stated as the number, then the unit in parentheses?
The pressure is 150 (psi)
